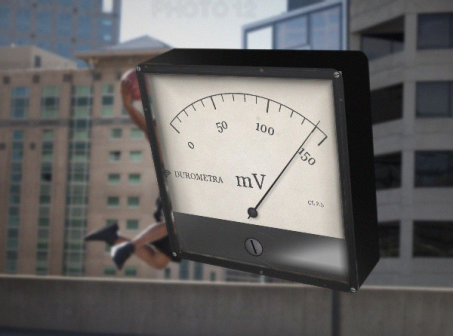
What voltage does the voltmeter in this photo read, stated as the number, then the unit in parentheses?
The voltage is 140 (mV)
